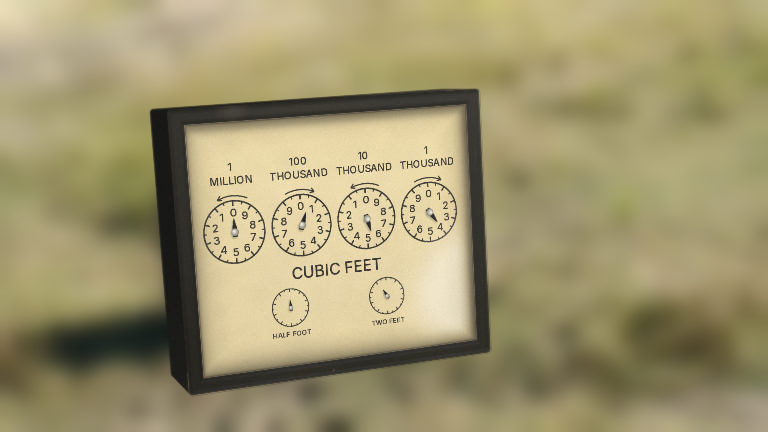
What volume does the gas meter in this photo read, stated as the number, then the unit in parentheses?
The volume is 5400 (ft³)
